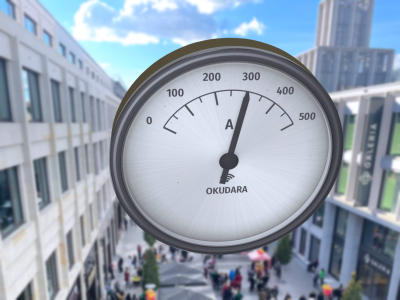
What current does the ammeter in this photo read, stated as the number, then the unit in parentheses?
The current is 300 (A)
